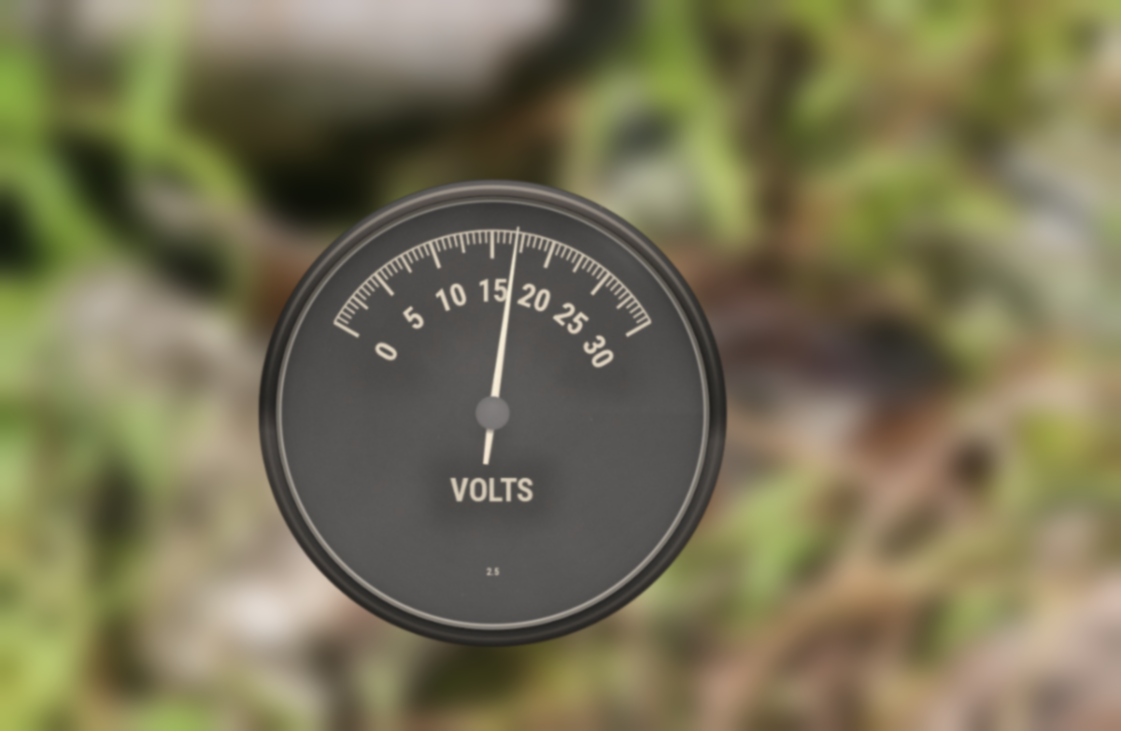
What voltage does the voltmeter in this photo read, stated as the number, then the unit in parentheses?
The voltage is 17 (V)
